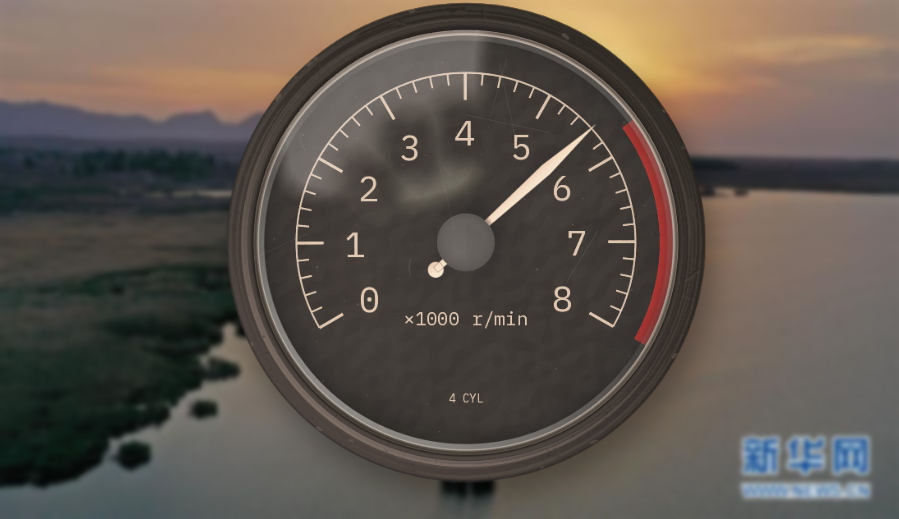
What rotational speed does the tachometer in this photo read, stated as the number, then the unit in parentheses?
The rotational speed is 5600 (rpm)
